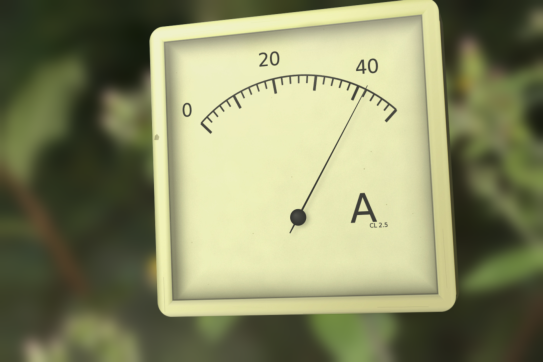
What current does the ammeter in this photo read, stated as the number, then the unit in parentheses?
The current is 42 (A)
